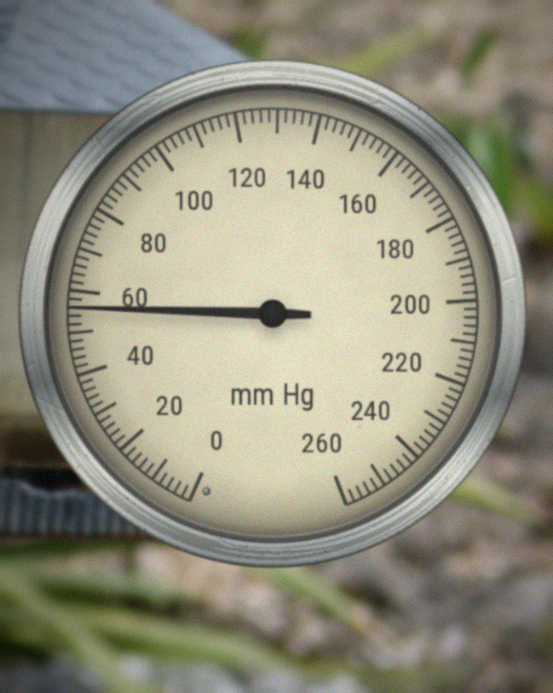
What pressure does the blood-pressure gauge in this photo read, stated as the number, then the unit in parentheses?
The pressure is 56 (mmHg)
